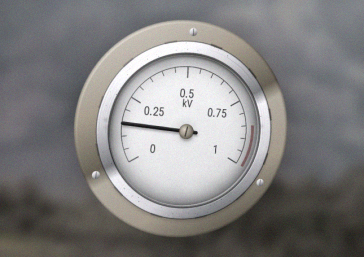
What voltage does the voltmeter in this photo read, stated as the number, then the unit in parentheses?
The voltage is 0.15 (kV)
